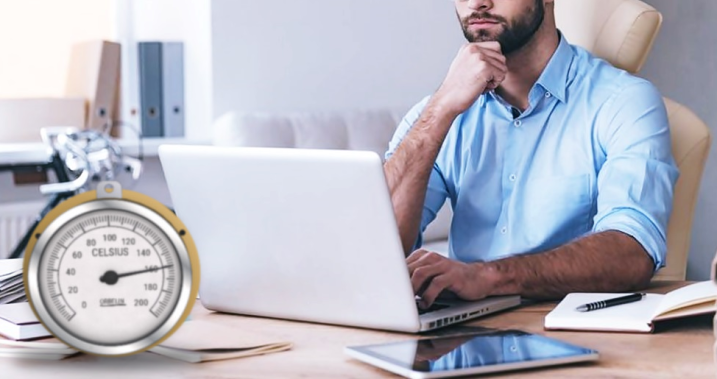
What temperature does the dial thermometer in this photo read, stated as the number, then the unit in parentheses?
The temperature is 160 (°C)
